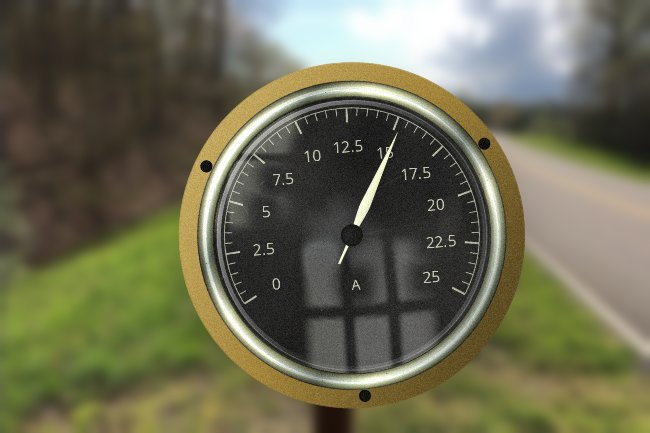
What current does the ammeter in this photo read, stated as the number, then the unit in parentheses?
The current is 15.25 (A)
